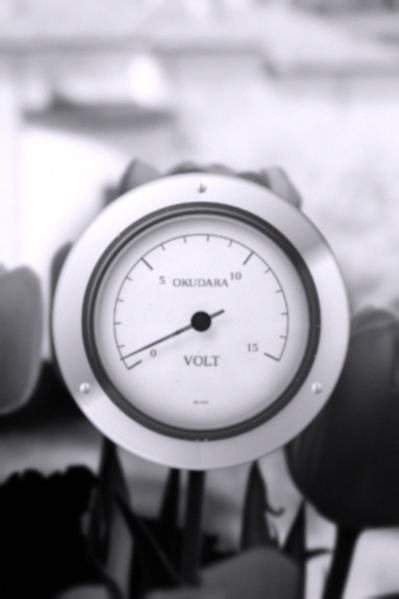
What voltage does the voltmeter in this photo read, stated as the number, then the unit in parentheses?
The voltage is 0.5 (V)
